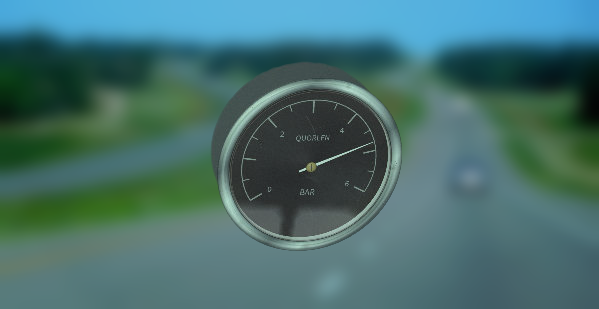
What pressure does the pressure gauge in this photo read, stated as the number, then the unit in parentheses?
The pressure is 4.75 (bar)
